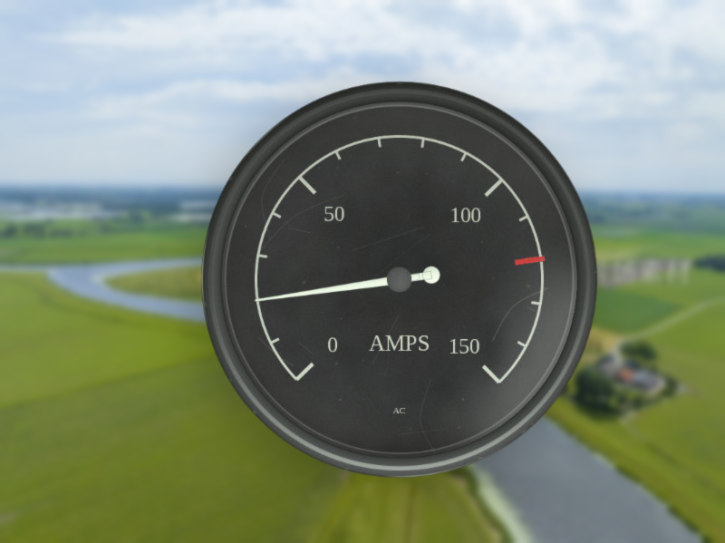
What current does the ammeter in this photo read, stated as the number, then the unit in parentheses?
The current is 20 (A)
